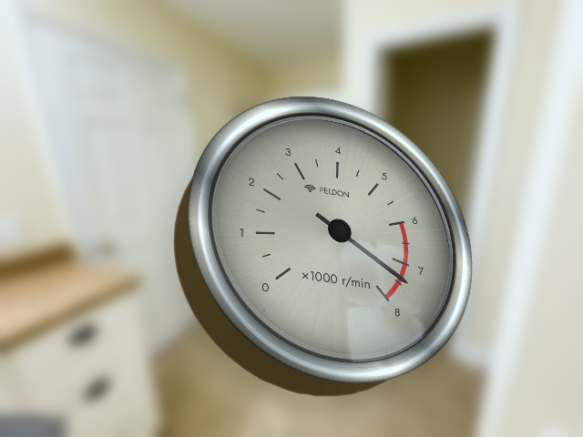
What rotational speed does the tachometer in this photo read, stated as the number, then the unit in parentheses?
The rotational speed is 7500 (rpm)
